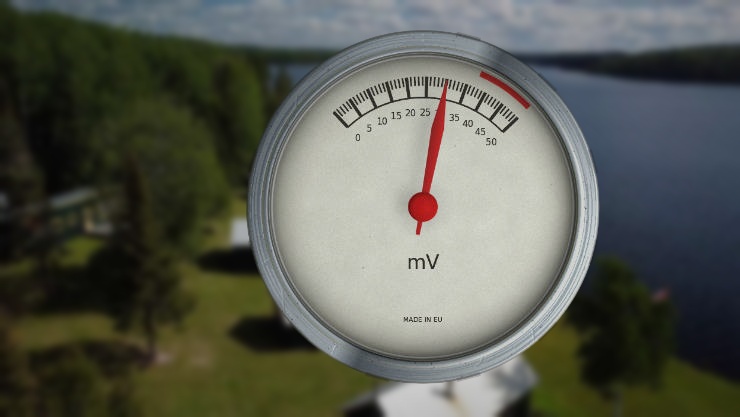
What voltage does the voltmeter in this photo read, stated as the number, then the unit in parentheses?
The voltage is 30 (mV)
